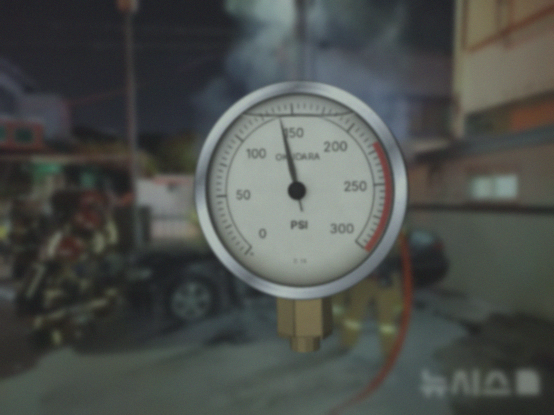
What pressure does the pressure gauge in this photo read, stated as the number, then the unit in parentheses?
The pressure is 140 (psi)
